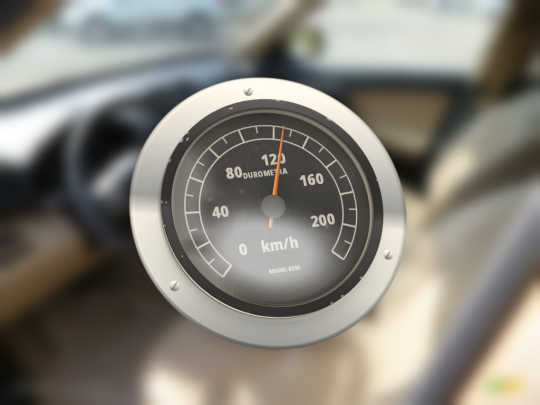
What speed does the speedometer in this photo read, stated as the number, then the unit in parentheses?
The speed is 125 (km/h)
